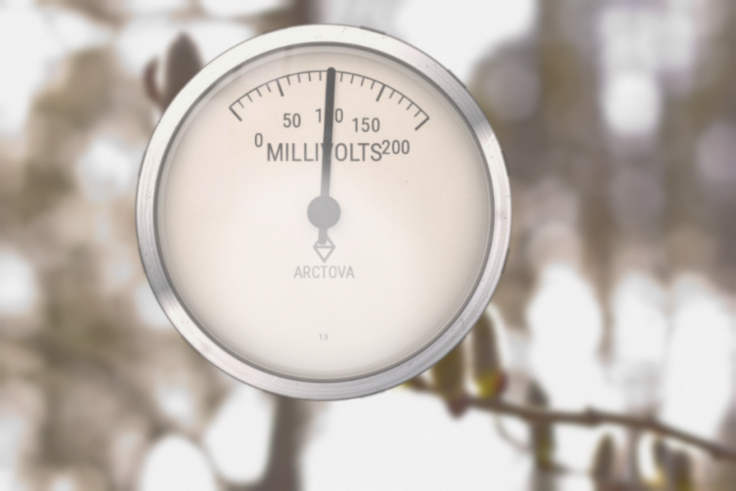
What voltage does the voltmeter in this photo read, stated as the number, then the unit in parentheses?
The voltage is 100 (mV)
